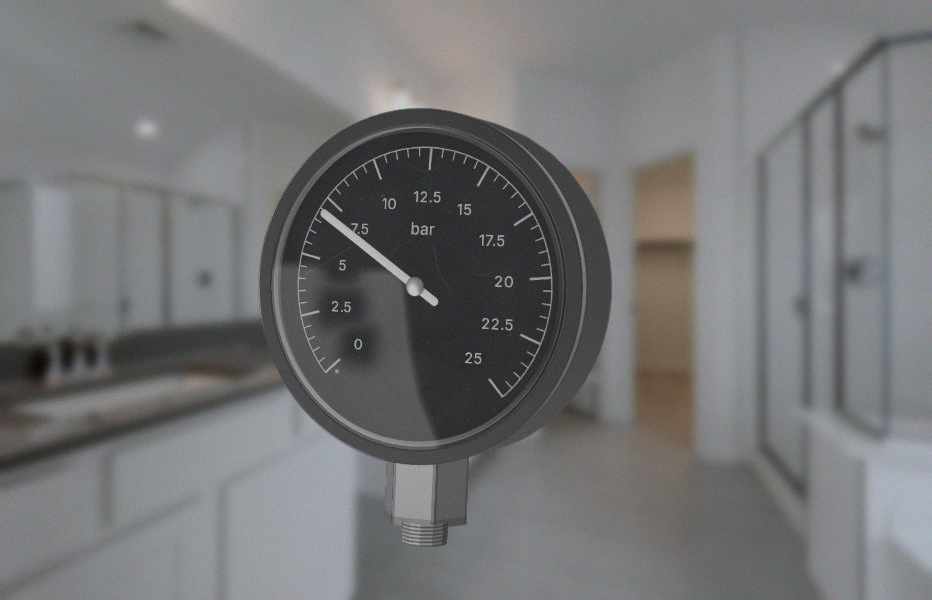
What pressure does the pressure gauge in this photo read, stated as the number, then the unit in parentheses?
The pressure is 7 (bar)
